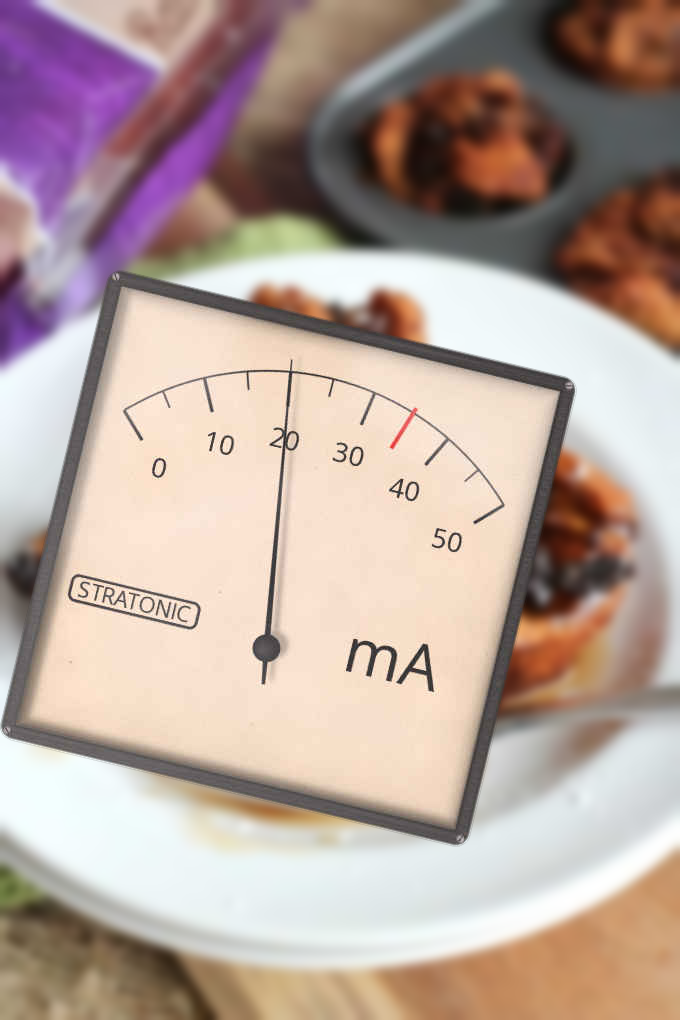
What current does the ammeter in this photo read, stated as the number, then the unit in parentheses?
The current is 20 (mA)
